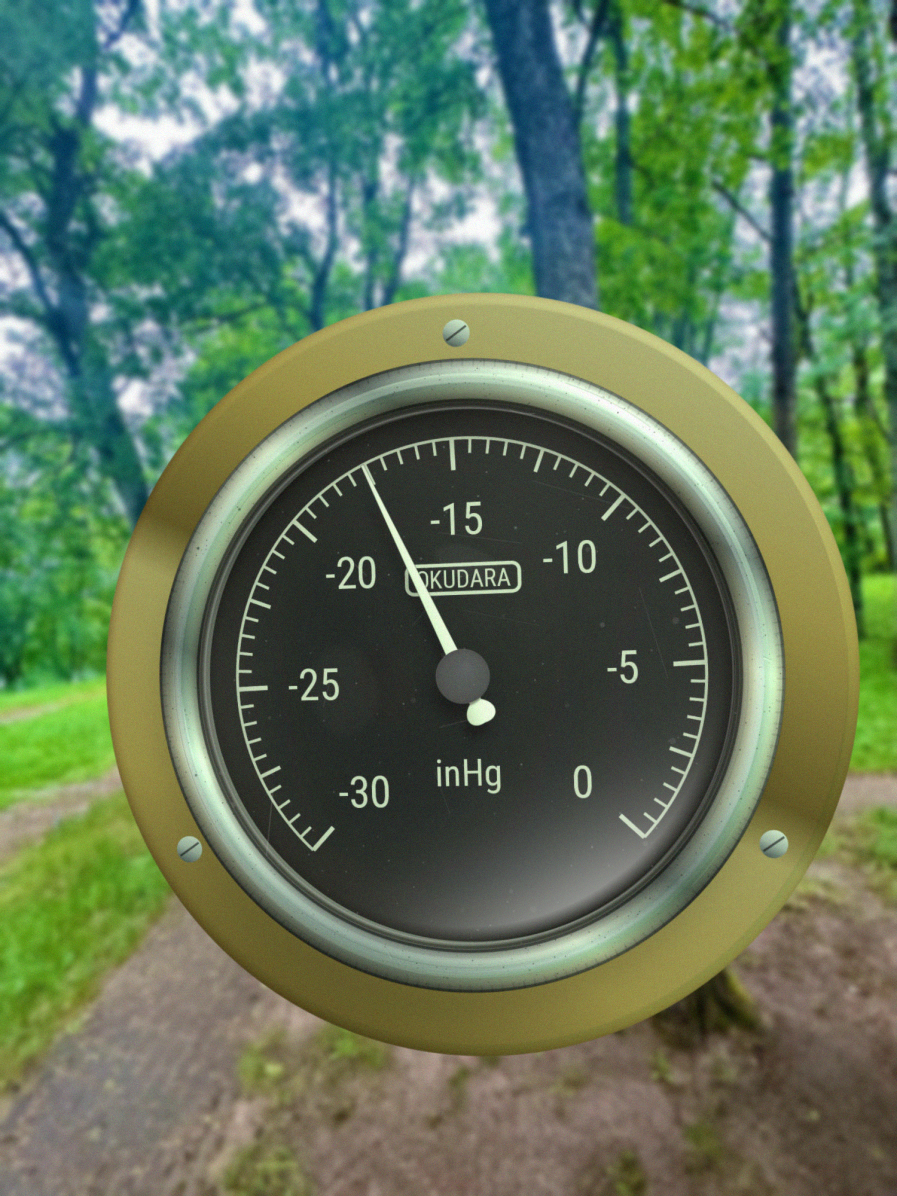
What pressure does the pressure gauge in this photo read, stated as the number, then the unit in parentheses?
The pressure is -17.5 (inHg)
